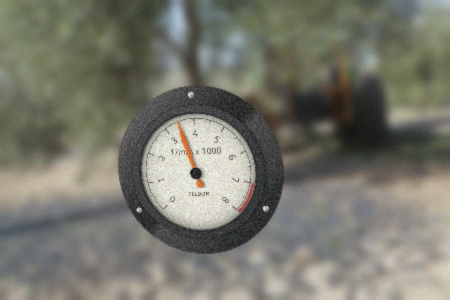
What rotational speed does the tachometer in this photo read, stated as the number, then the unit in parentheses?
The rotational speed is 3500 (rpm)
